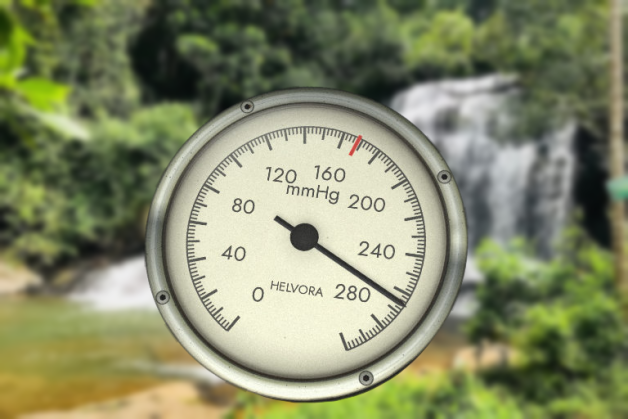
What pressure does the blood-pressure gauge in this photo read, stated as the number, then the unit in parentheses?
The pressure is 266 (mmHg)
